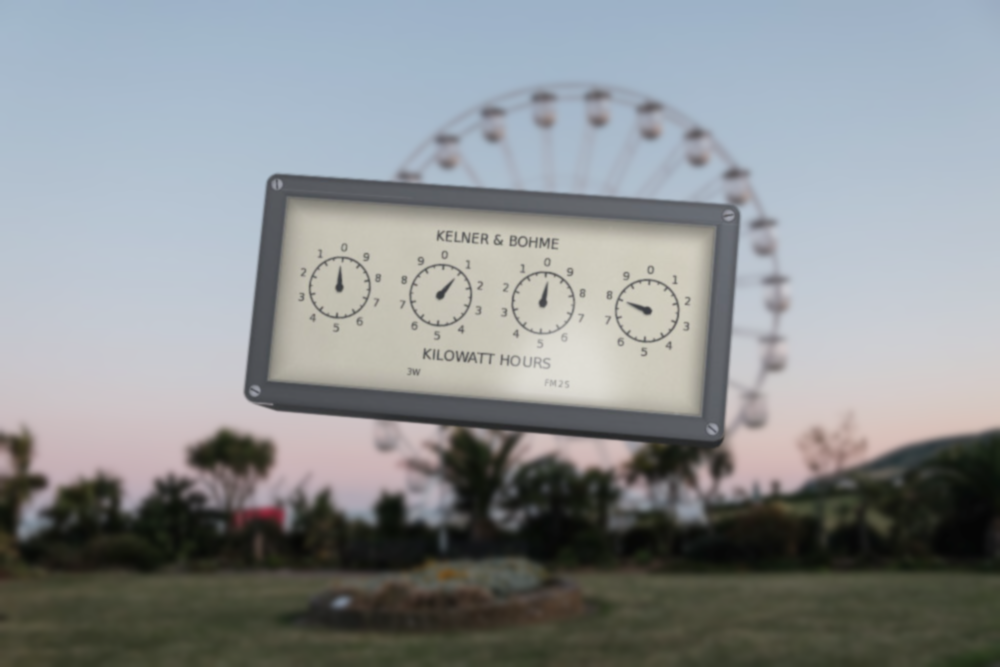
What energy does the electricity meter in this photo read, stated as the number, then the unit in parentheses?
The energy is 98 (kWh)
